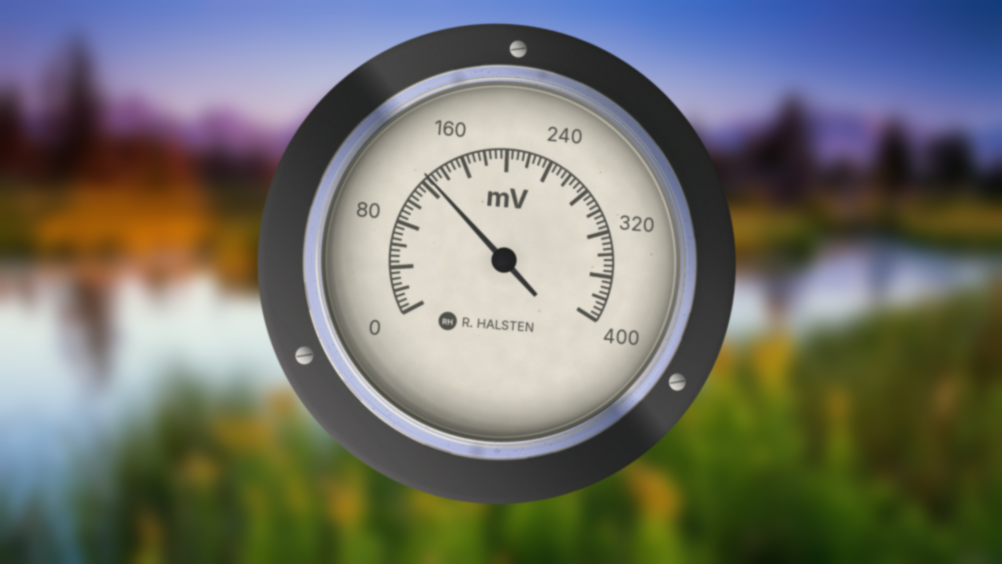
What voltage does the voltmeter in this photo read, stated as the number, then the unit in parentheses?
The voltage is 125 (mV)
